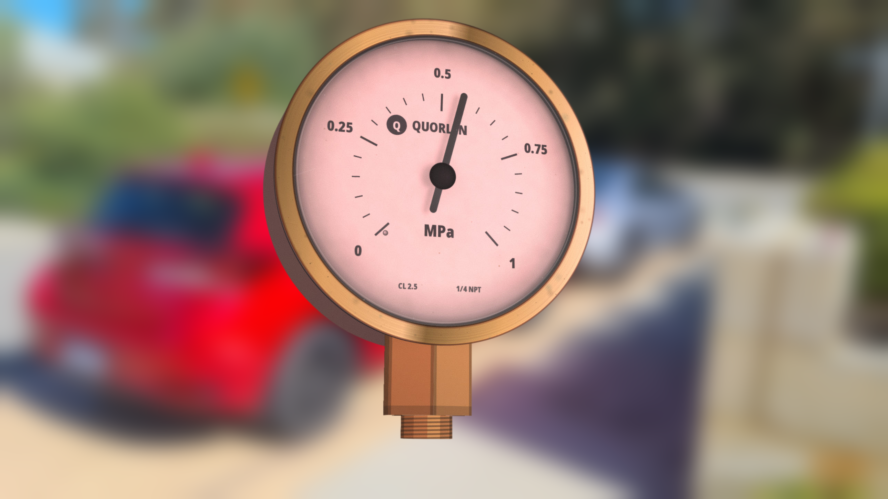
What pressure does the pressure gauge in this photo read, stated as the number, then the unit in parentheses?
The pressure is 0.55 (MPa)
